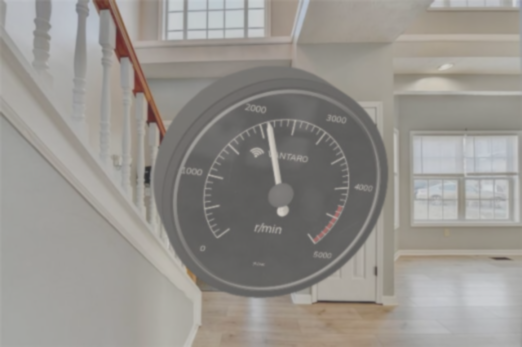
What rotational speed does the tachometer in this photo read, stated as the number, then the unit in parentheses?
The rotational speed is 2100 (rpm)
